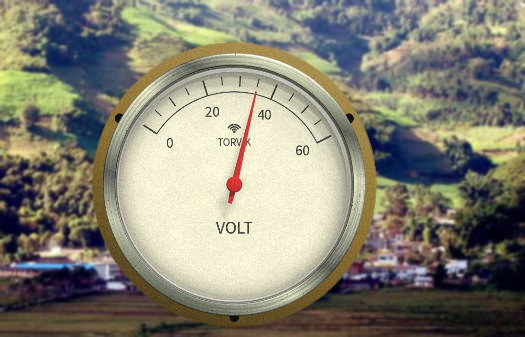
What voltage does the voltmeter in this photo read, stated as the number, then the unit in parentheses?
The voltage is 35 (V)
